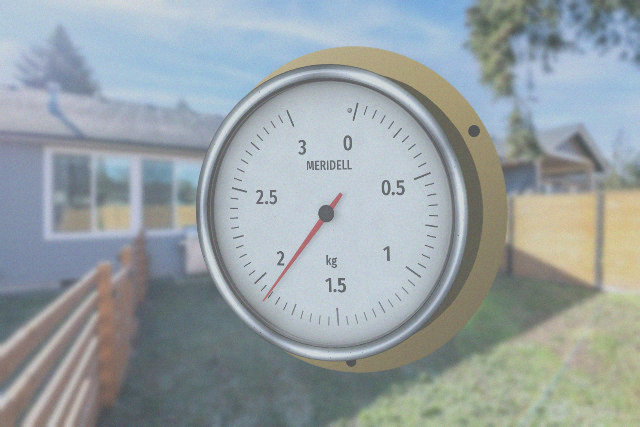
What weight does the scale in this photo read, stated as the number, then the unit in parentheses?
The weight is 1.9 (kg)
